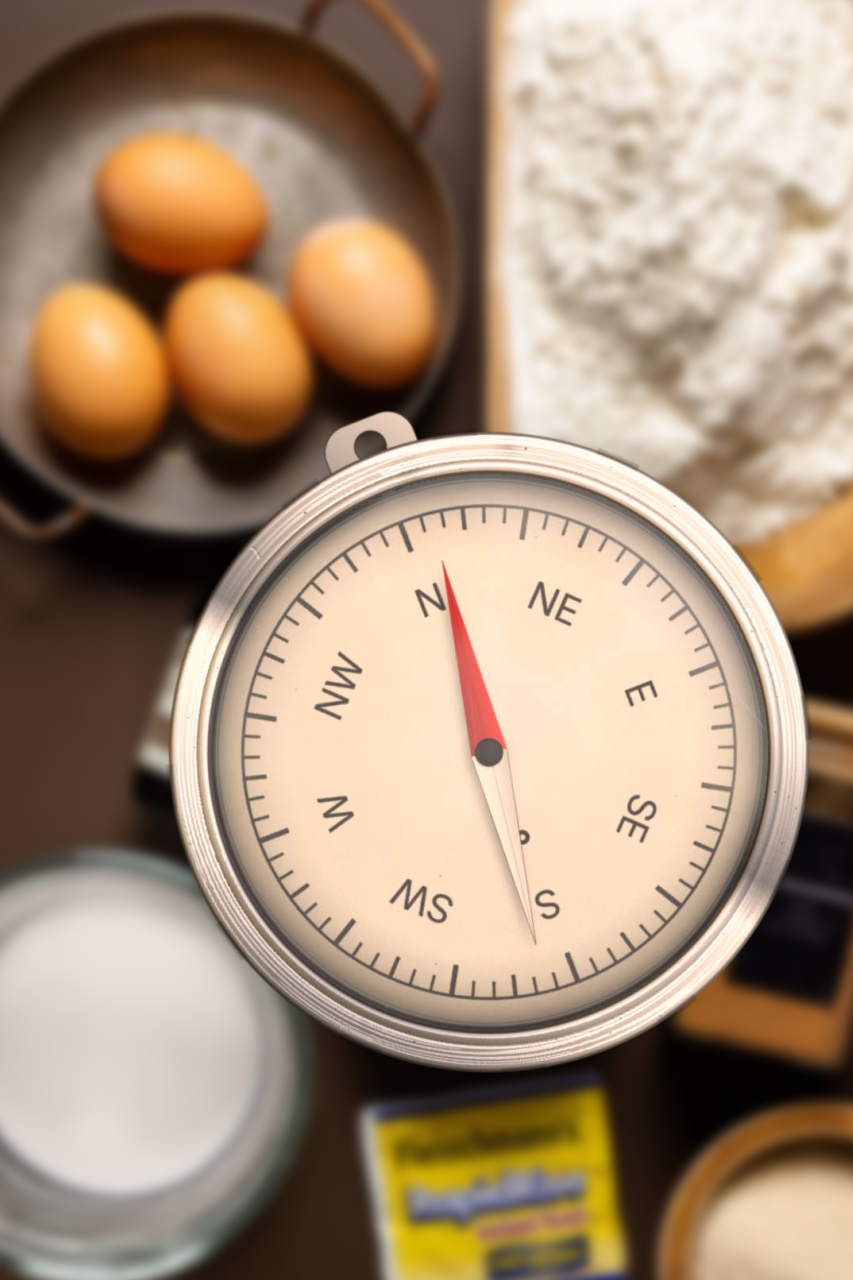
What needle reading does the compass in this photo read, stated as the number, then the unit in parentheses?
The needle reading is 7.5 (°)
